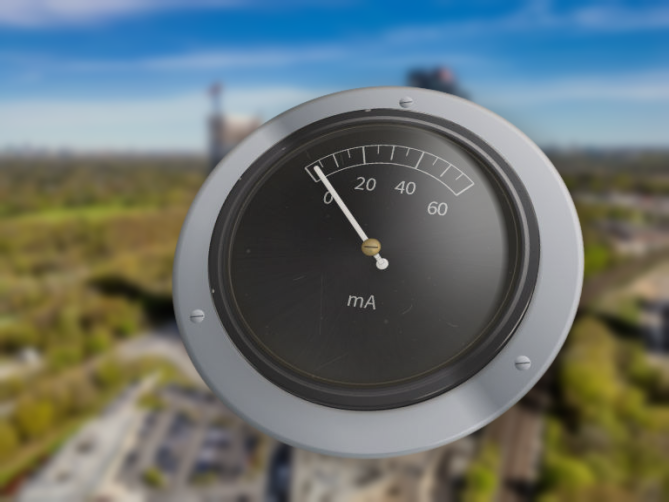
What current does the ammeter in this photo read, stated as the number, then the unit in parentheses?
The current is 2.5 (mA)
